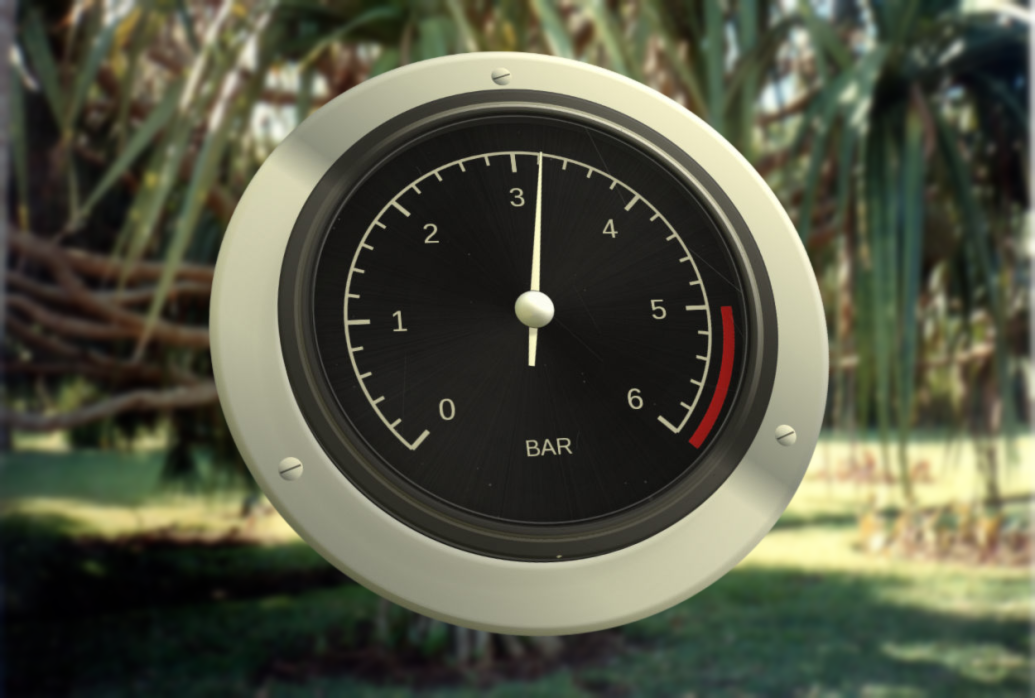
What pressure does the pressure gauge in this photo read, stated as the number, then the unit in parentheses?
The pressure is 3.2 (bar)
